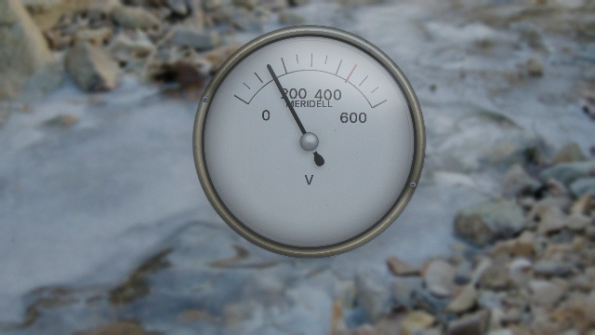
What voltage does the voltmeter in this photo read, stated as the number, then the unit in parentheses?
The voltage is 150 (V)
